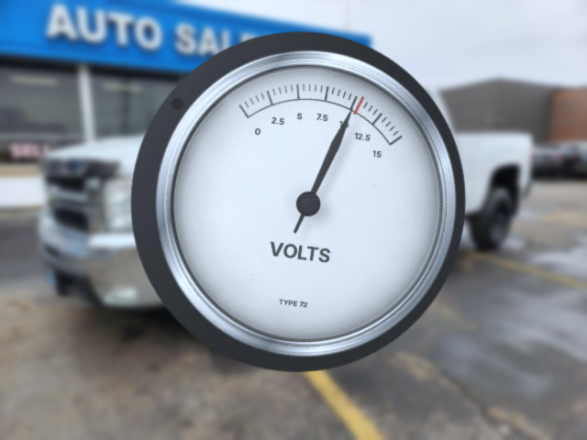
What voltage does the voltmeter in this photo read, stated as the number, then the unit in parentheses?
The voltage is 10 (V)
